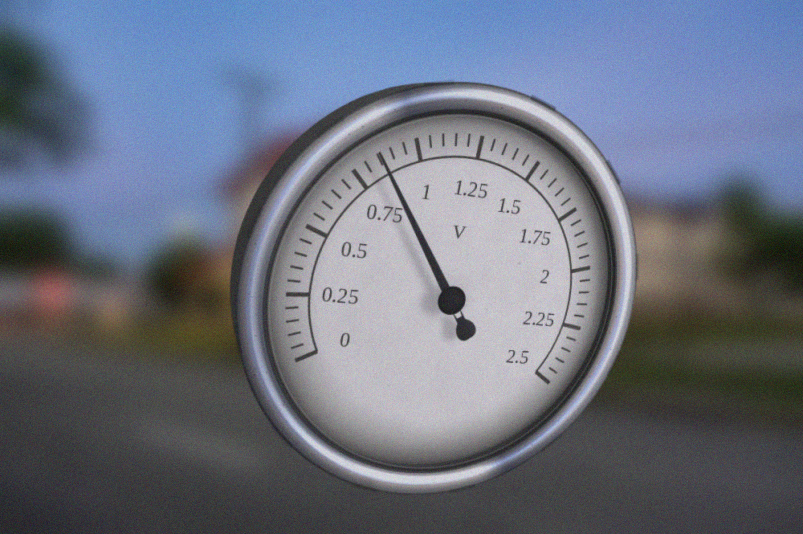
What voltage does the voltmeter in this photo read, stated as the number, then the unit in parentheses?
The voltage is 0.85 (V)
